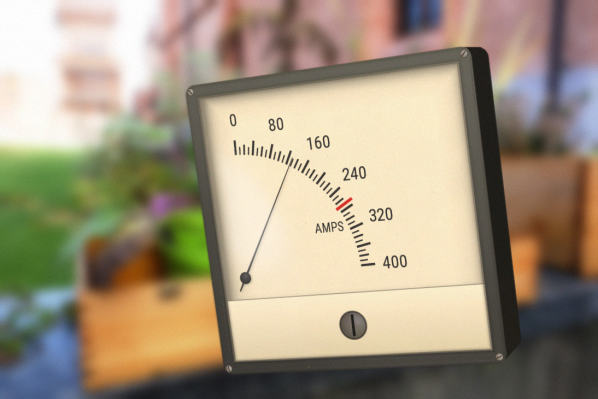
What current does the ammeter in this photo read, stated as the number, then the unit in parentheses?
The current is 130 (A)
